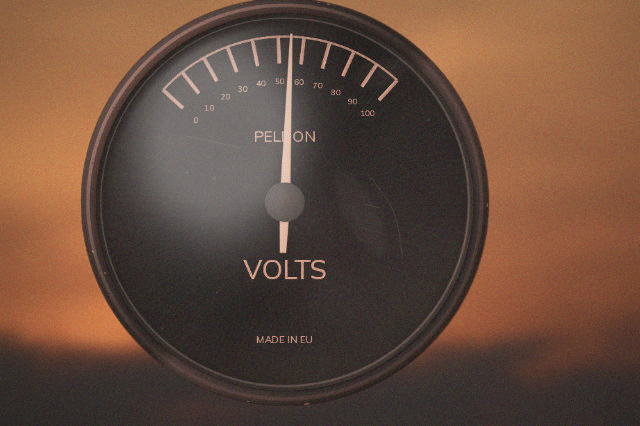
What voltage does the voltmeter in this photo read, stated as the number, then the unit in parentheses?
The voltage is 55 (V)
